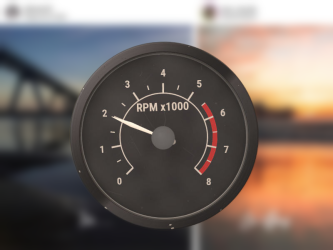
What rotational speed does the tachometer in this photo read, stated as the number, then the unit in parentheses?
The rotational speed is 2000 (rpm)
